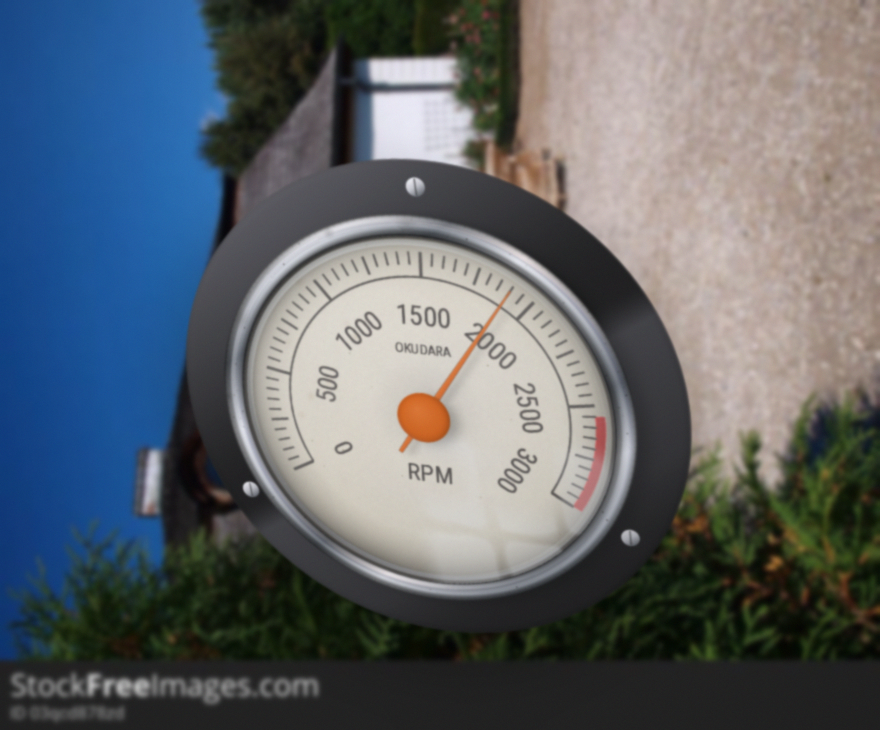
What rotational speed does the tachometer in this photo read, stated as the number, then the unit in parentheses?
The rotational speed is 1900 (rpm)
